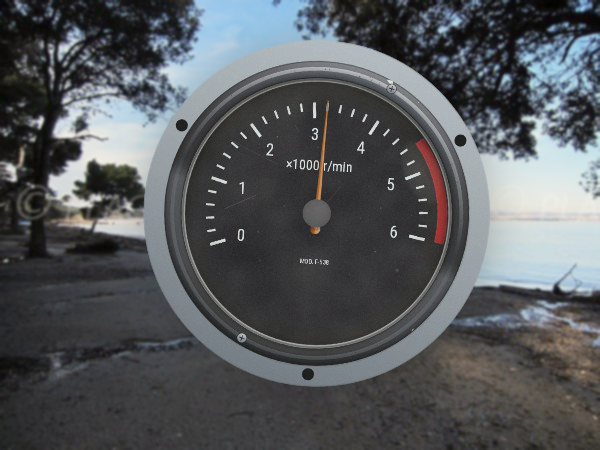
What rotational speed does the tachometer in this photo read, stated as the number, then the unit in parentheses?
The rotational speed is 3200 (rpm)
